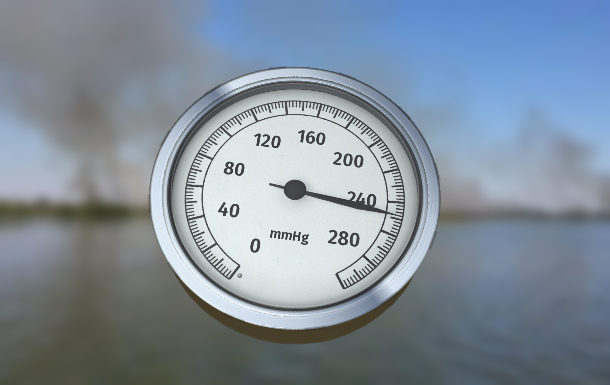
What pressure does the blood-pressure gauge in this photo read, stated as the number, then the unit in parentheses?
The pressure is 250 (mmHg)
